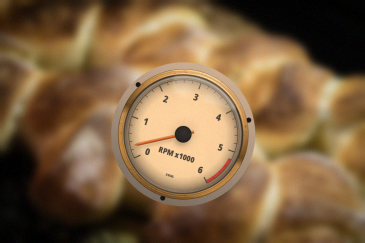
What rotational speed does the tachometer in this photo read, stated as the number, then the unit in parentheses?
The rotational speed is 300 (rpm)
